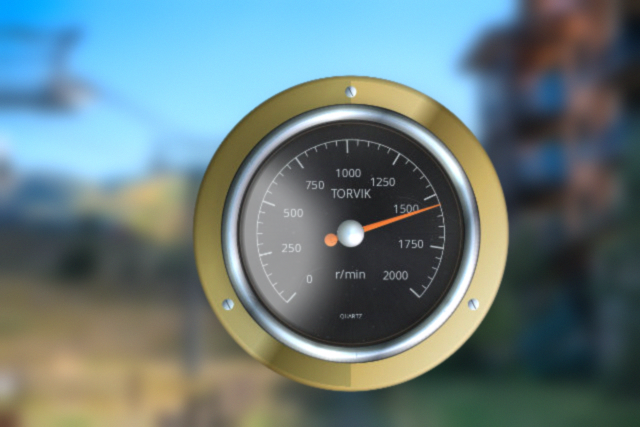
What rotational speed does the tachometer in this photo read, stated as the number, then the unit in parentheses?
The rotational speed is 1550 (rpm)
